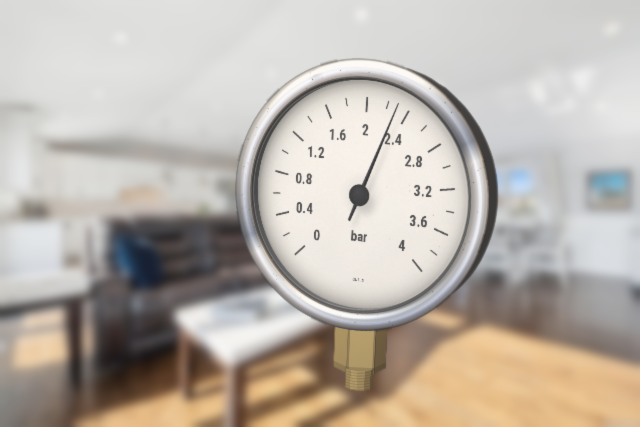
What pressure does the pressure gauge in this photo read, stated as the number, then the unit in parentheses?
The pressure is 2.3 (bar)
